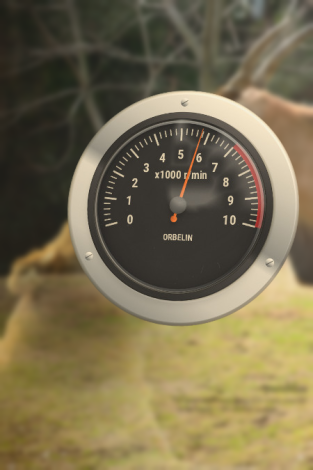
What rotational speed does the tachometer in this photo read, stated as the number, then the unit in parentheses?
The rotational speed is 5800 (rpm)
